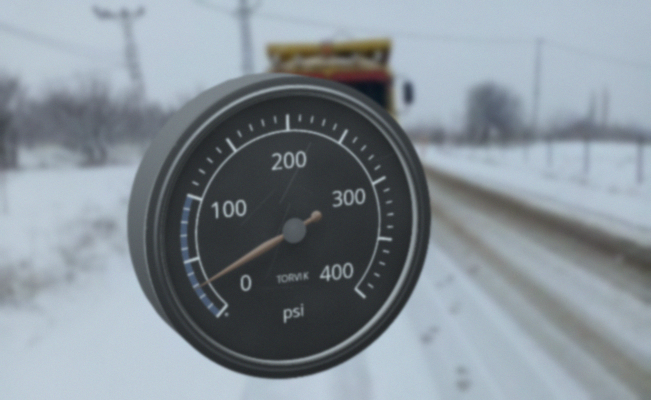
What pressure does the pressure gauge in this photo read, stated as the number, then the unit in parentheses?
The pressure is 30 (psi)
